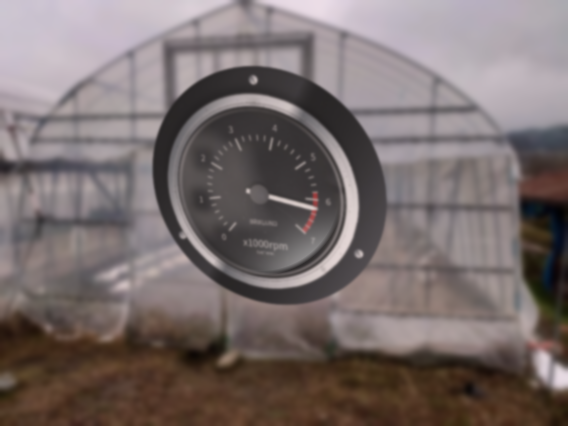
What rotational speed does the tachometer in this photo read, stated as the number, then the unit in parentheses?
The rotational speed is 6200 (rpm)
